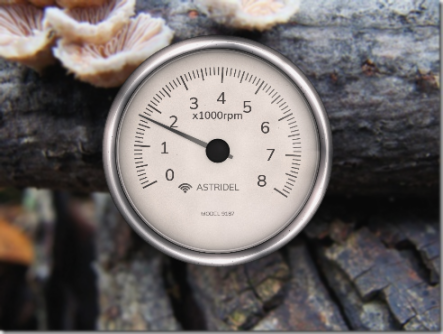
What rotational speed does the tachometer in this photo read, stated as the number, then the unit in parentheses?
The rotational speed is 1700 (rpm)
